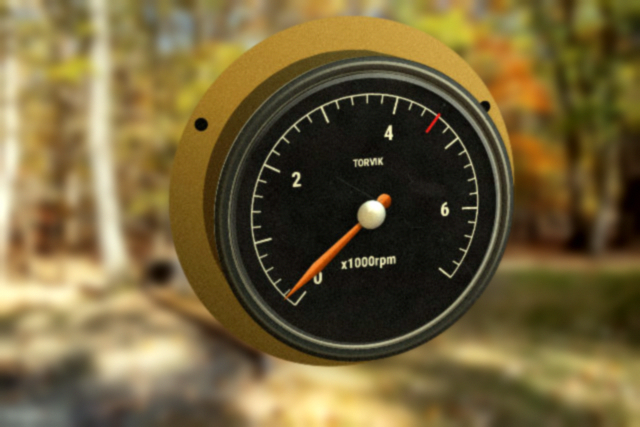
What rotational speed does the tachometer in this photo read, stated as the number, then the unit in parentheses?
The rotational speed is 200 (rpm)
